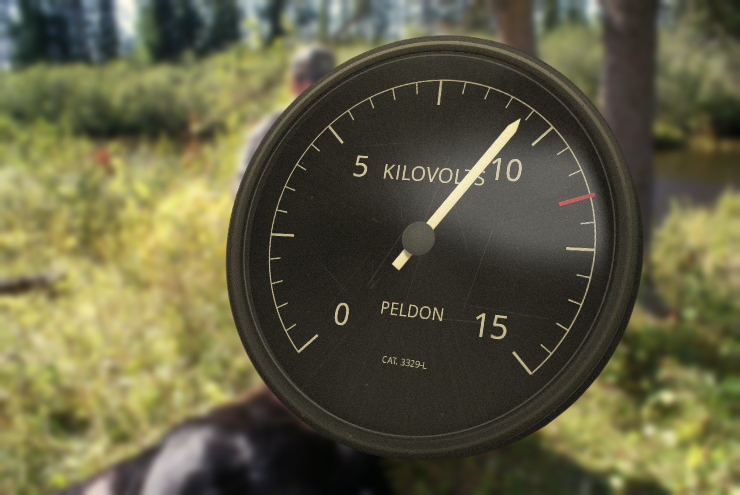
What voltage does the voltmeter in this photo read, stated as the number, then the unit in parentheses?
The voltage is 9.5 (kV)
